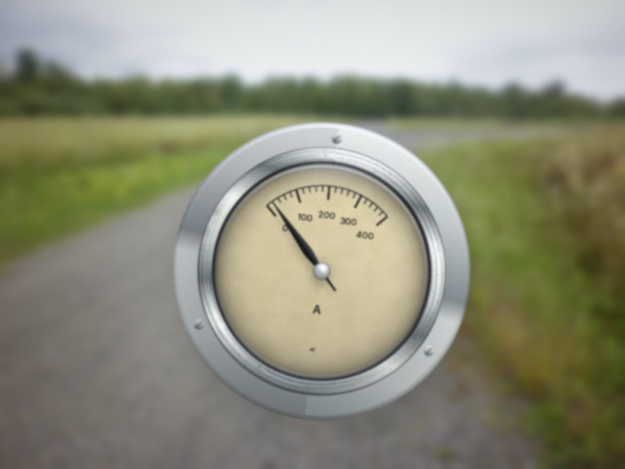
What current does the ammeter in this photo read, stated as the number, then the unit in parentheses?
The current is 20 (A)
